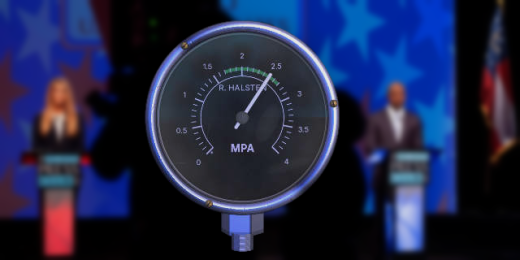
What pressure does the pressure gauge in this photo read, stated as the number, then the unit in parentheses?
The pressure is 2.5 (MPa)
